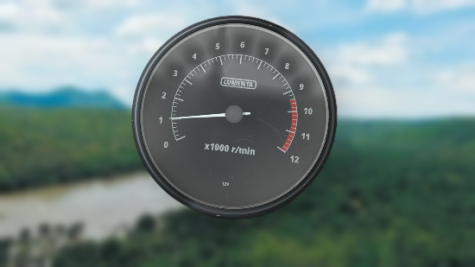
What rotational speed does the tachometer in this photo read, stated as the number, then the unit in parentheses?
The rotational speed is 1000 (rpm)
